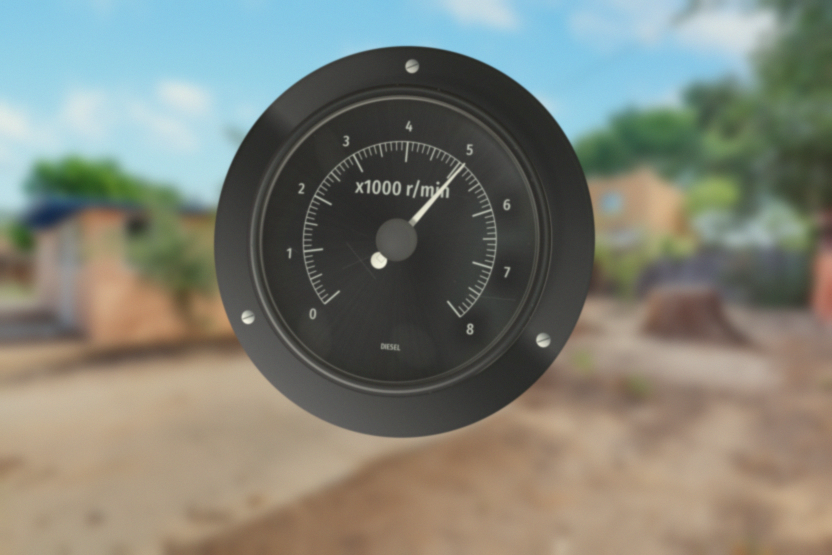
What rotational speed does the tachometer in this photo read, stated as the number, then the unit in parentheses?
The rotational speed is 5100 (rpm)
